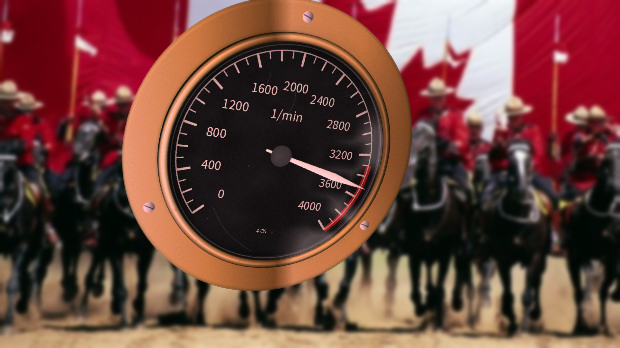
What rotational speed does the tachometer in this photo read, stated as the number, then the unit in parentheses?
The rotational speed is 3500 (rpm)
